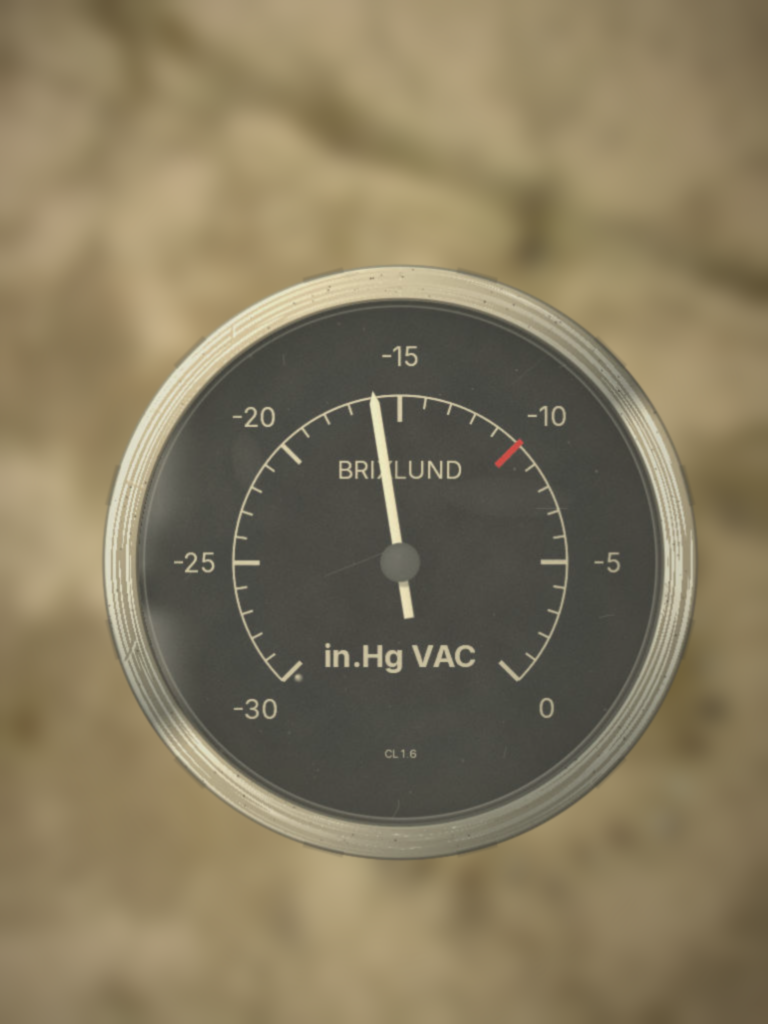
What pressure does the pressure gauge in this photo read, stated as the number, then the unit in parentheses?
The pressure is -16 (inHg)
